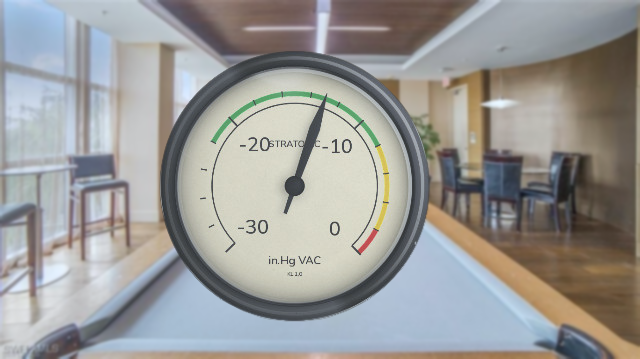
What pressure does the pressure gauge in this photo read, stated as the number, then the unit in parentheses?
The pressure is -13 (inHg)
